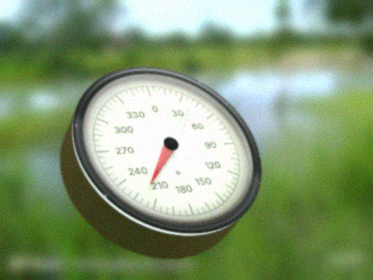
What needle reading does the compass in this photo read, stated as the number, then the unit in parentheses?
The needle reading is 220 (°)
